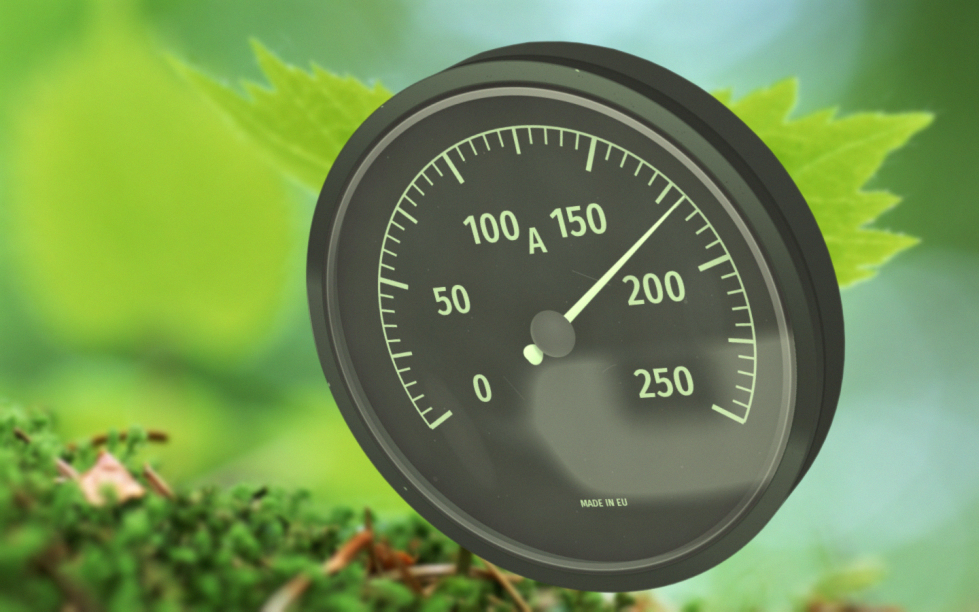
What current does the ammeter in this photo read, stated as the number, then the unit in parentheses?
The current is 180 (A)
